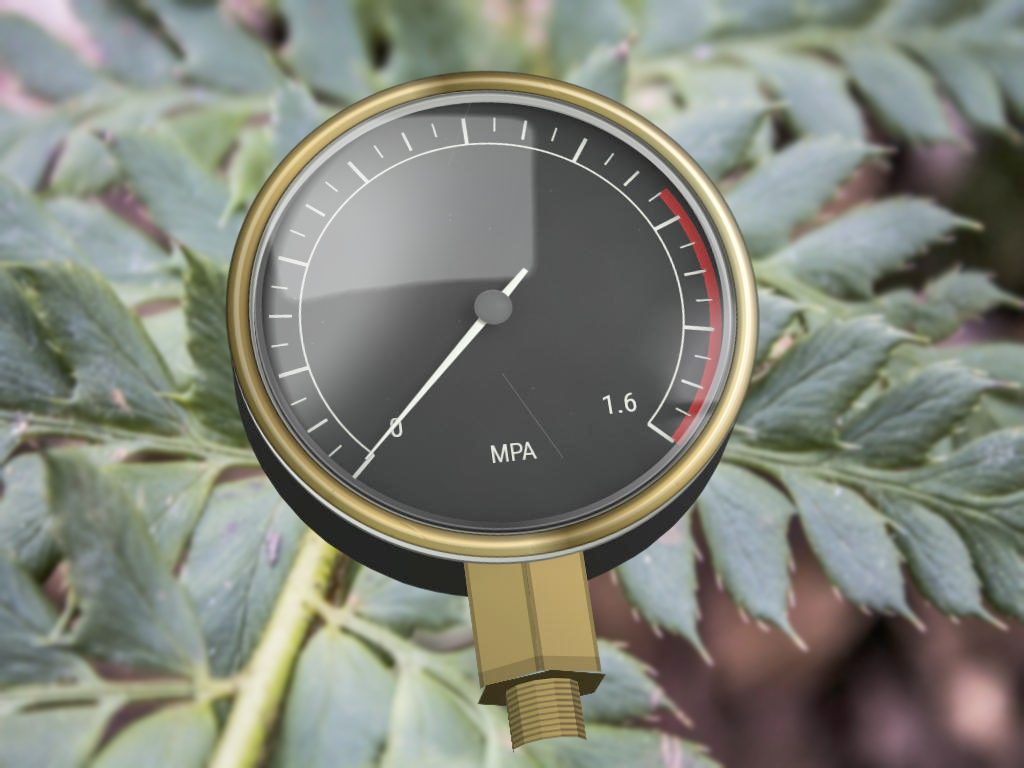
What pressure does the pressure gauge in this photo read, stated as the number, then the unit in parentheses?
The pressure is 0 (MPa)
